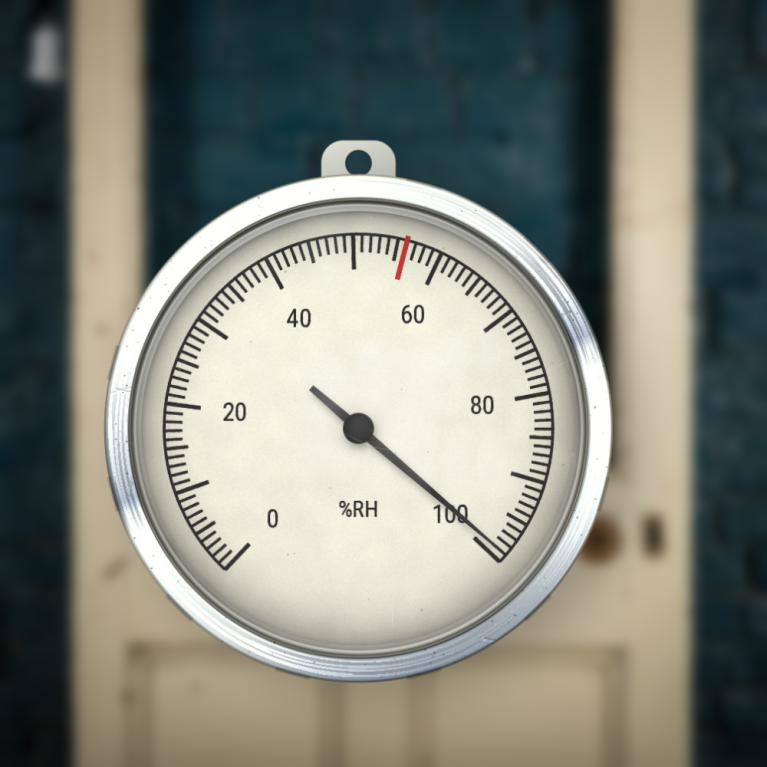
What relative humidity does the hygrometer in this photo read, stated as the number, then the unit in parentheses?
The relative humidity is 99 (%)
